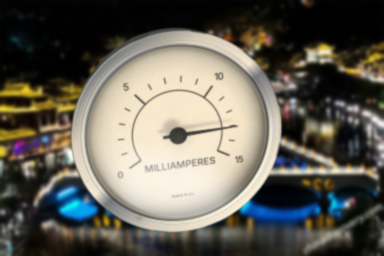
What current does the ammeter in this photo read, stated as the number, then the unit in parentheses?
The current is 13 (mA)
